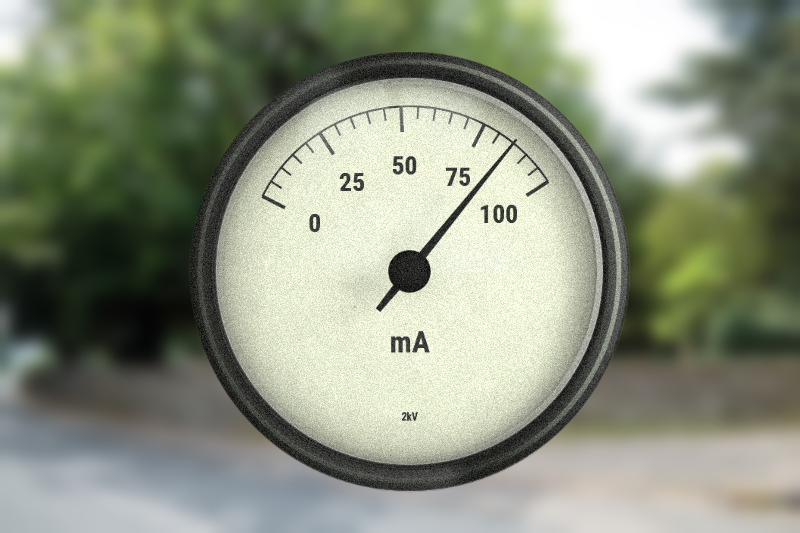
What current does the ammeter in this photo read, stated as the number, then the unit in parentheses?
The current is 85 (mA)
